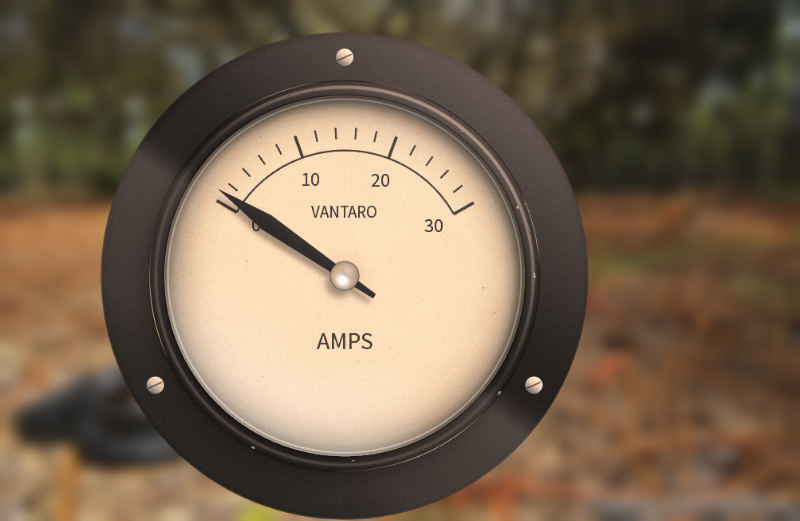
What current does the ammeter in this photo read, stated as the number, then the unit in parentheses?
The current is 1 (A)
